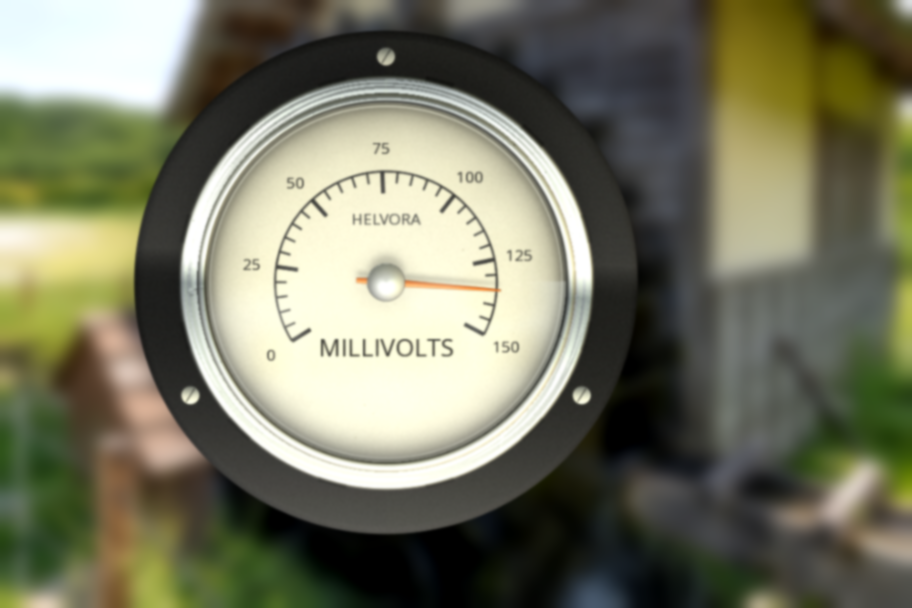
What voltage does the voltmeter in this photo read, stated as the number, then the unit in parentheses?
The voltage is 135 (mV)
